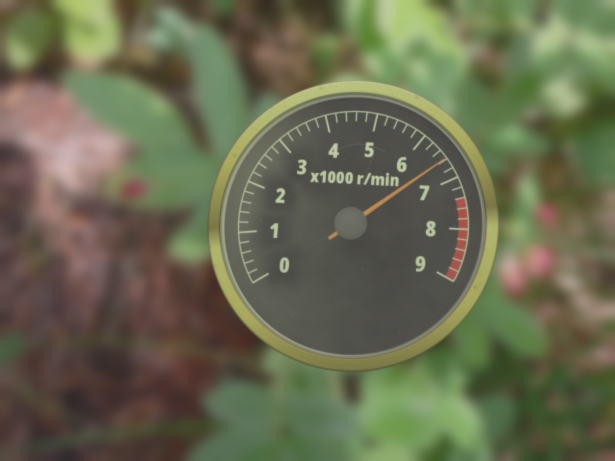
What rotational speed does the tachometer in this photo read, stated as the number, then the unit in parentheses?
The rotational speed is 6600 (rpm)
